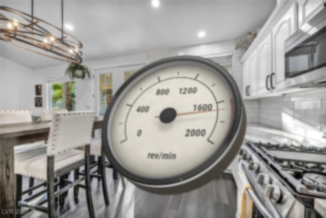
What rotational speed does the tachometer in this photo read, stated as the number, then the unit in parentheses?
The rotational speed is 1700 (rpm)
